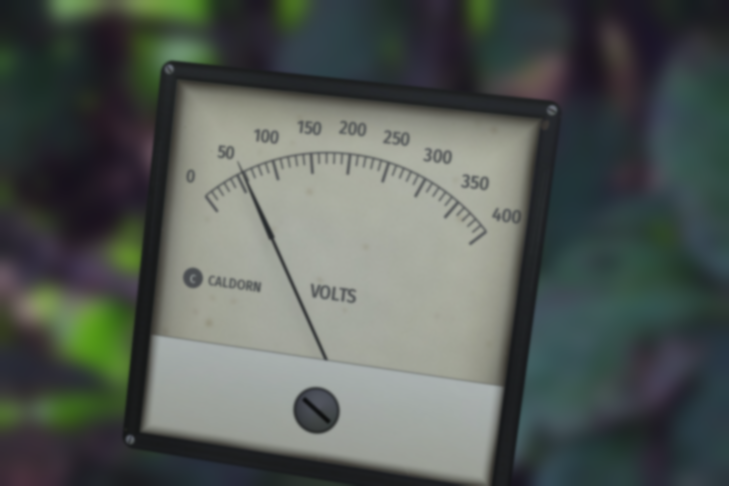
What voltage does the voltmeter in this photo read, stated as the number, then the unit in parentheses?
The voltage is 60 (V)
